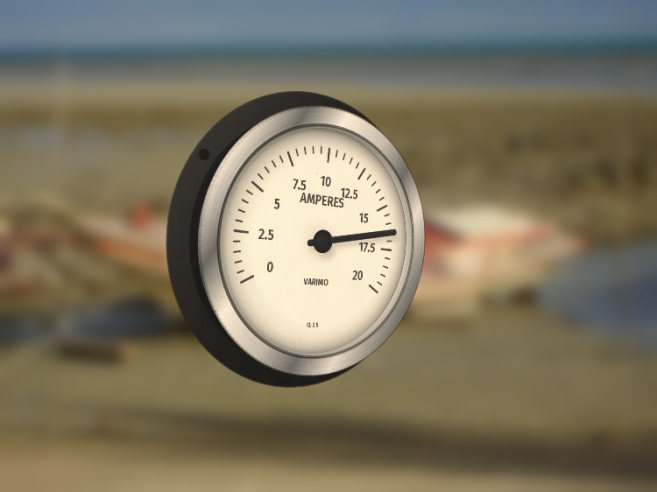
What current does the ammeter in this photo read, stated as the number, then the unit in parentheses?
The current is 16.5 (A)
